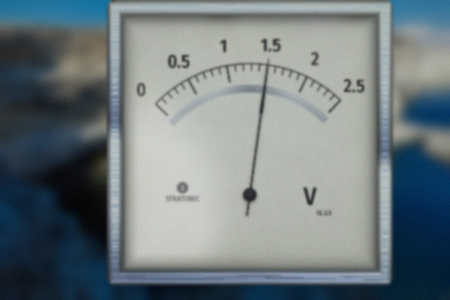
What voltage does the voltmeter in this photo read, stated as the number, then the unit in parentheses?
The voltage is 1.5 (V)
